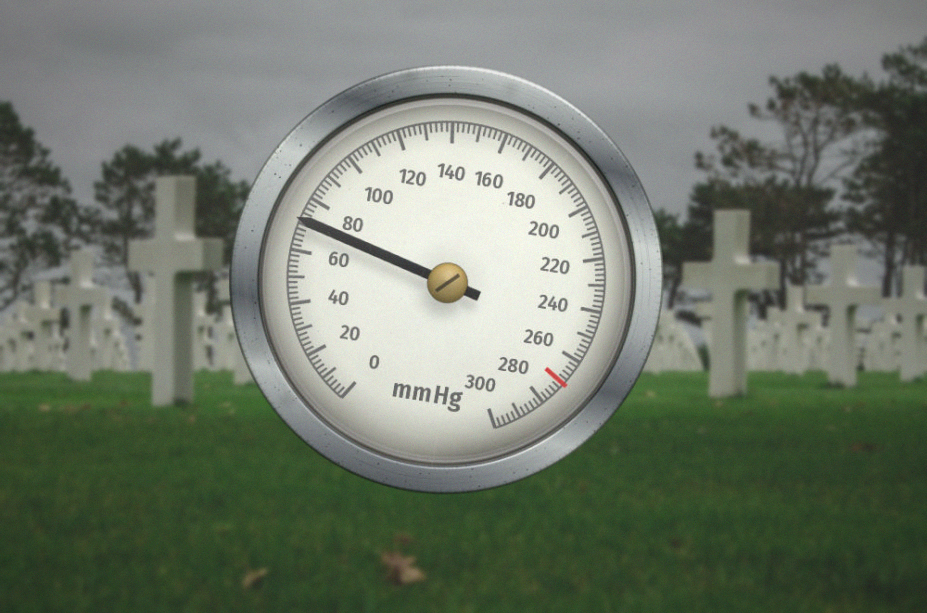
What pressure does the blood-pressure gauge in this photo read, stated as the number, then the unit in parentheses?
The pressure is 72 (mmHg)
